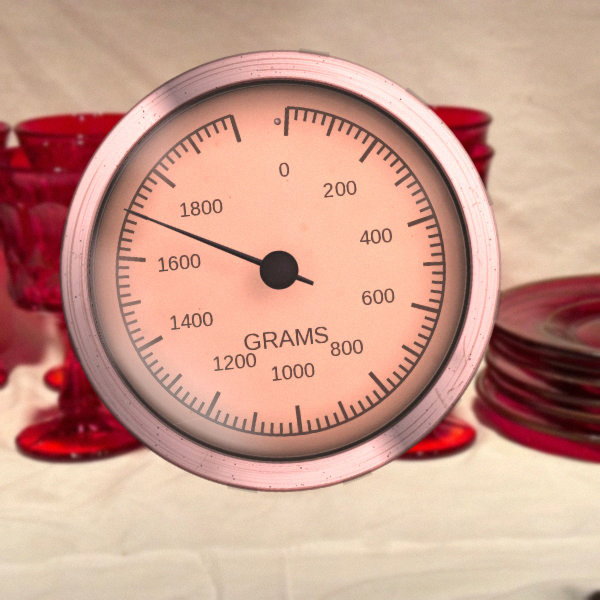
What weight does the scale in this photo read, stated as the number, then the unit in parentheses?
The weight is 1700 (g)
